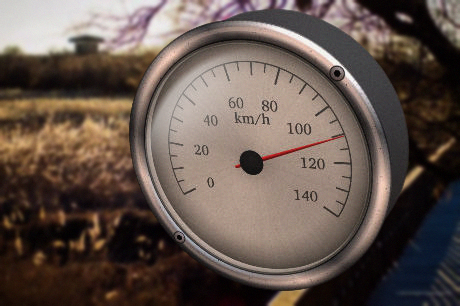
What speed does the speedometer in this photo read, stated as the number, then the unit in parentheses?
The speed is 110 (km/h)
